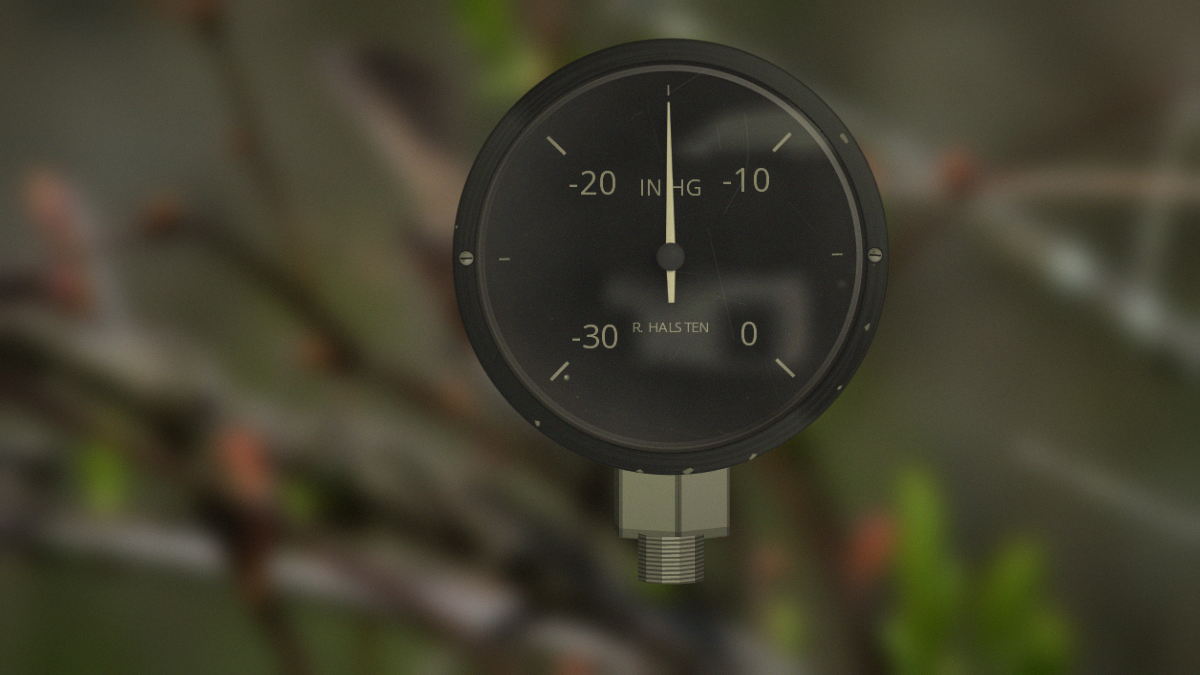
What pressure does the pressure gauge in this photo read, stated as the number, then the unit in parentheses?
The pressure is -15 (inHg)
